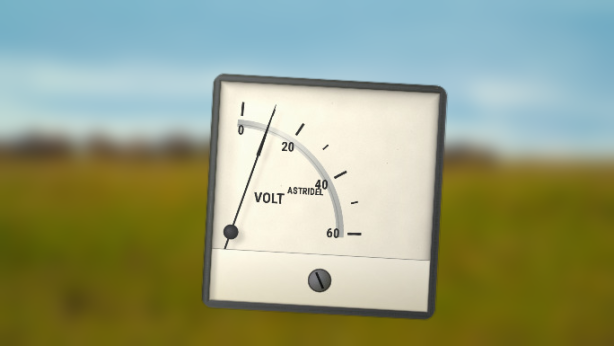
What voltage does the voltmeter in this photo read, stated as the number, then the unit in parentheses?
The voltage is 10 (V)
